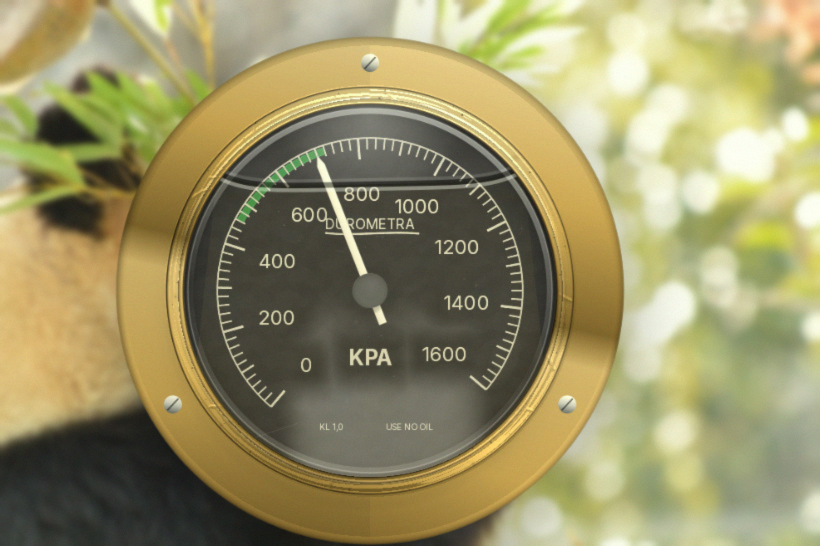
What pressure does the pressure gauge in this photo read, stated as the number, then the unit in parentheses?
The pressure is 700 (kPa)
